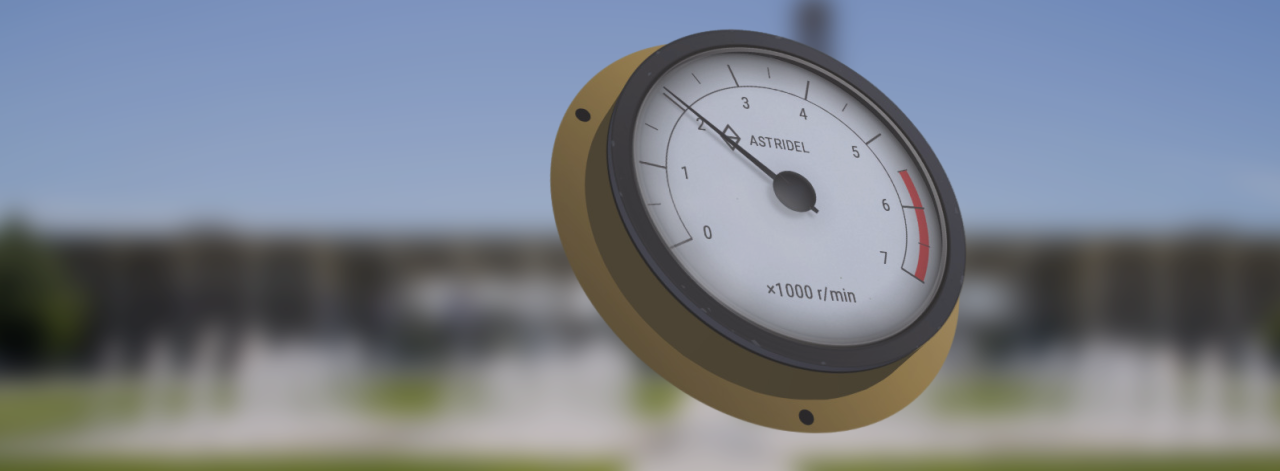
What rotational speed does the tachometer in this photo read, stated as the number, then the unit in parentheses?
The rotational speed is 2000 (rpm)
